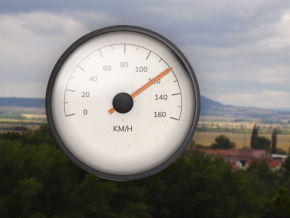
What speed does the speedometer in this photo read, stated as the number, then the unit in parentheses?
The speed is 120 (km/h)
